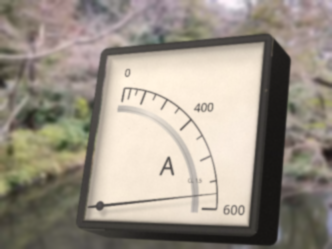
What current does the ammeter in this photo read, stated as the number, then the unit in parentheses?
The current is 575 (A)
